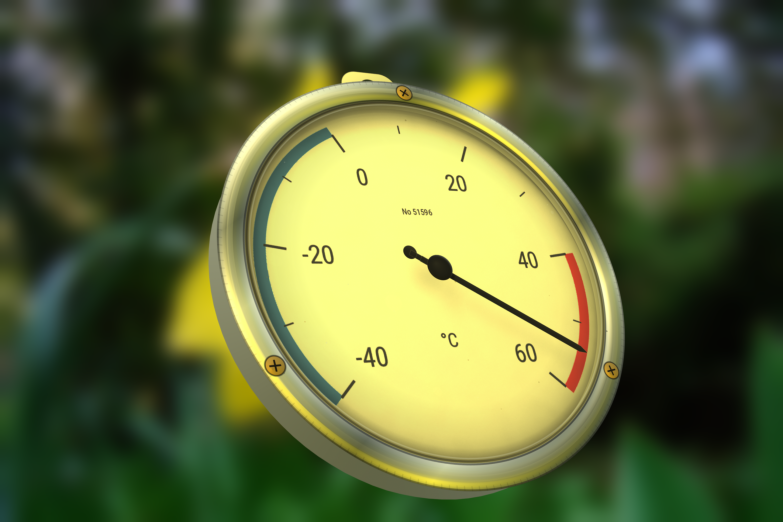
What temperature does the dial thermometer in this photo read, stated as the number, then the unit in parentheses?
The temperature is 55 (°C)
